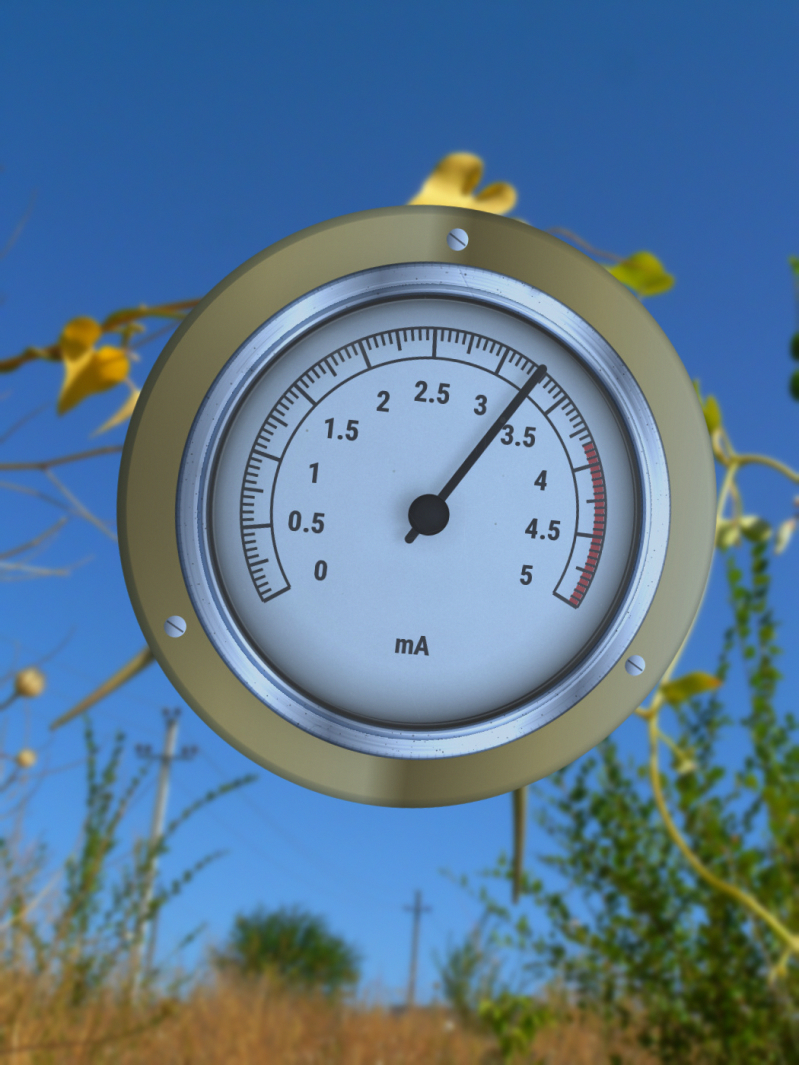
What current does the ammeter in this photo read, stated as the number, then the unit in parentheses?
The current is 3.25 (mA)
